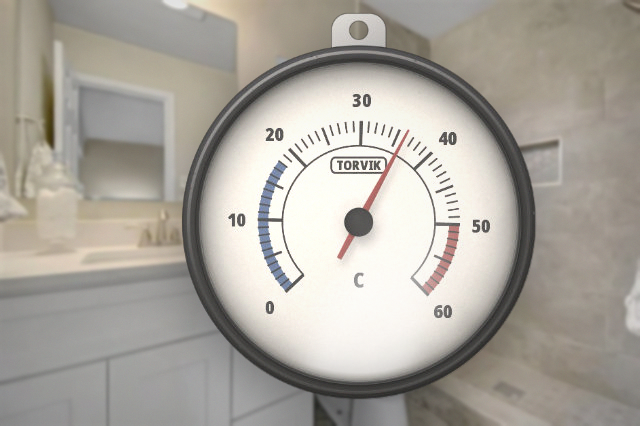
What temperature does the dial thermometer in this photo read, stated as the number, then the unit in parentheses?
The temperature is 36 (°C)
